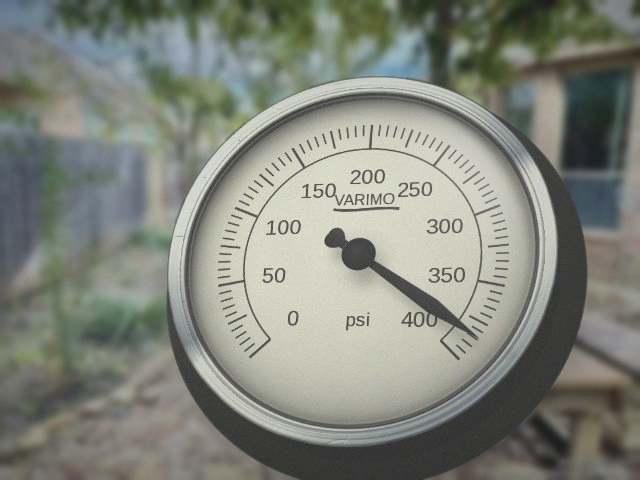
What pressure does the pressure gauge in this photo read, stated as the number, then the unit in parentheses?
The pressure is 385 (psi)
